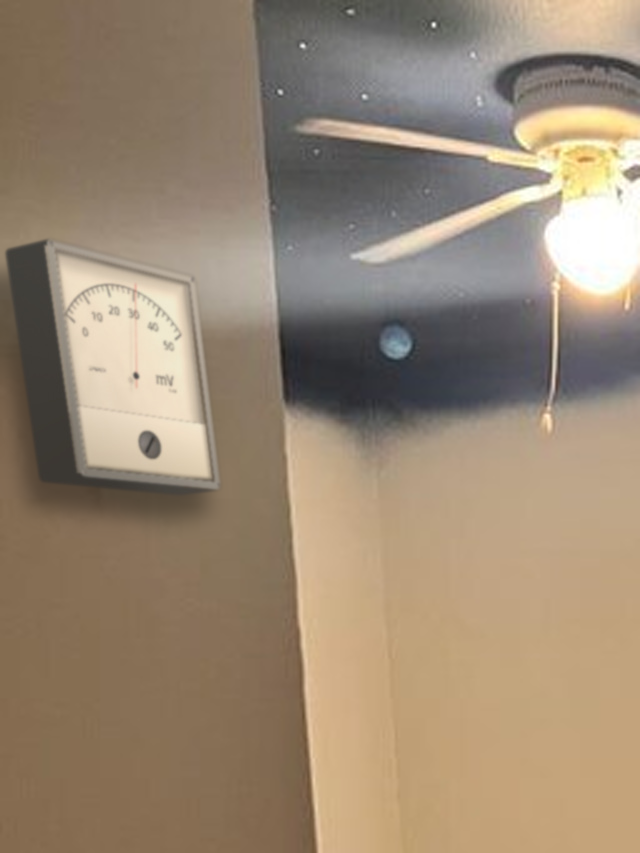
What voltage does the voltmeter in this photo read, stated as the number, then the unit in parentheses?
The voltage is 30 (mV)
